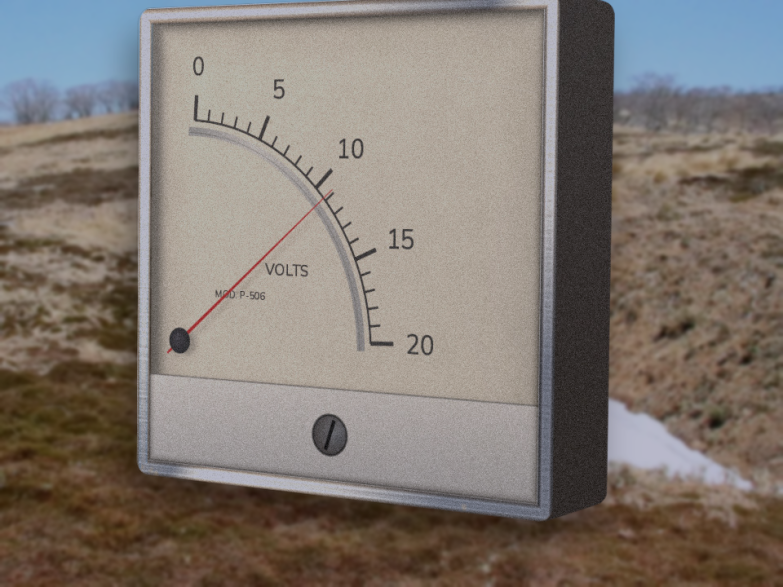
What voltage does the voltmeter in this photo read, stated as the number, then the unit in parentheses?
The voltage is 11 (V)
